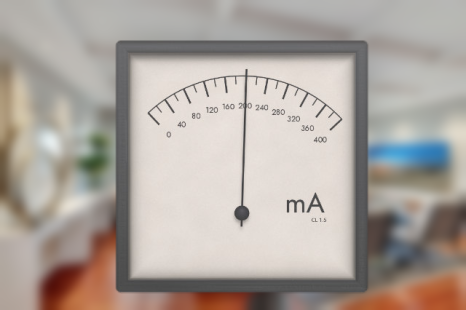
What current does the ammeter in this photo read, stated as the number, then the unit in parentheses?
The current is 200 (mA)
